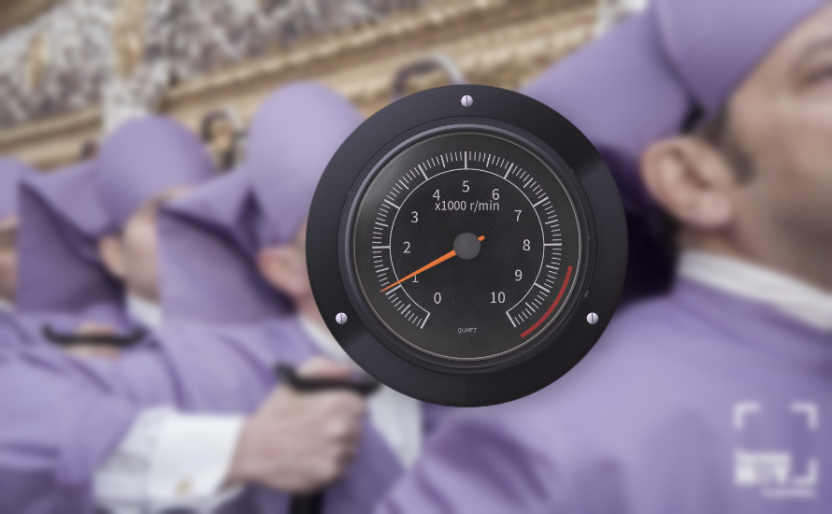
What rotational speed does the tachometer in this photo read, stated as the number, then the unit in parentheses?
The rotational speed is 1100 (rpm)
